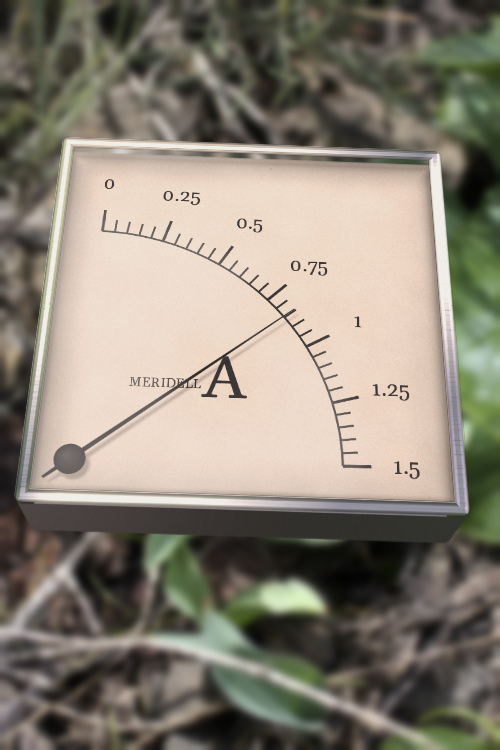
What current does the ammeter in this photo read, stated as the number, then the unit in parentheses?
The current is 0.85 (A)
